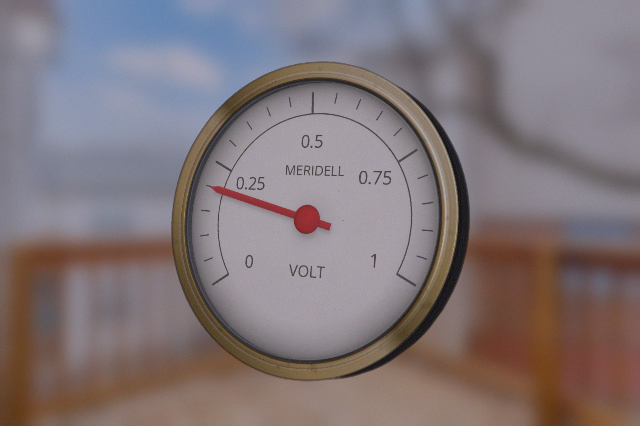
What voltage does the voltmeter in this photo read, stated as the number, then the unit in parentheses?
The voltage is 0.2 (V)
